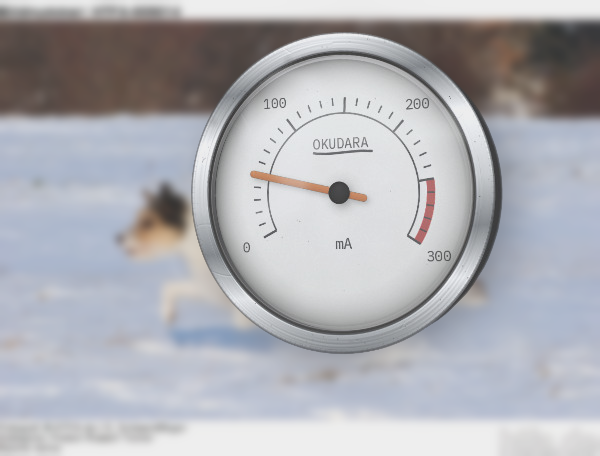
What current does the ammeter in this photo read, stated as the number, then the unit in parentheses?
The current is 50 (mA)
